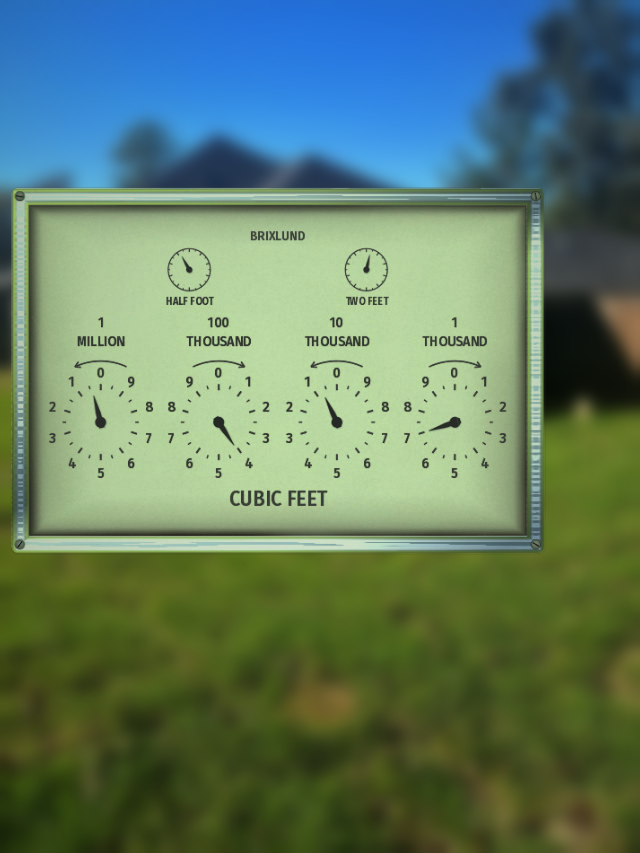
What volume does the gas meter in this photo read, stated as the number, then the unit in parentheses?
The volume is 40700 (ft³)
